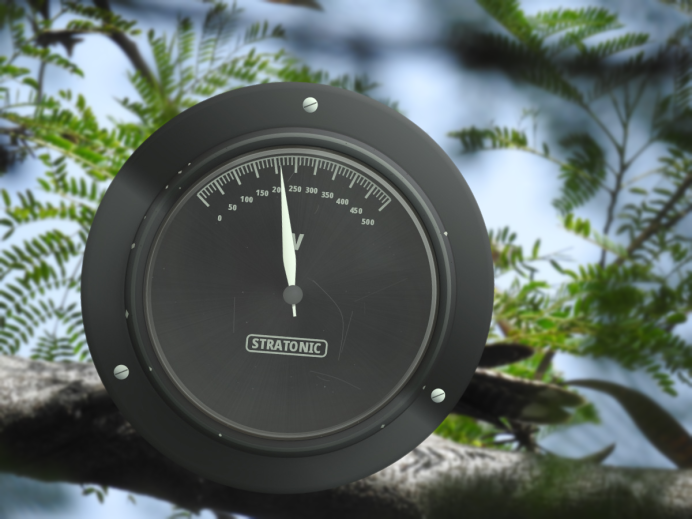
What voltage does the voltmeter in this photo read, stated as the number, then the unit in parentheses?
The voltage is 210 (V)
